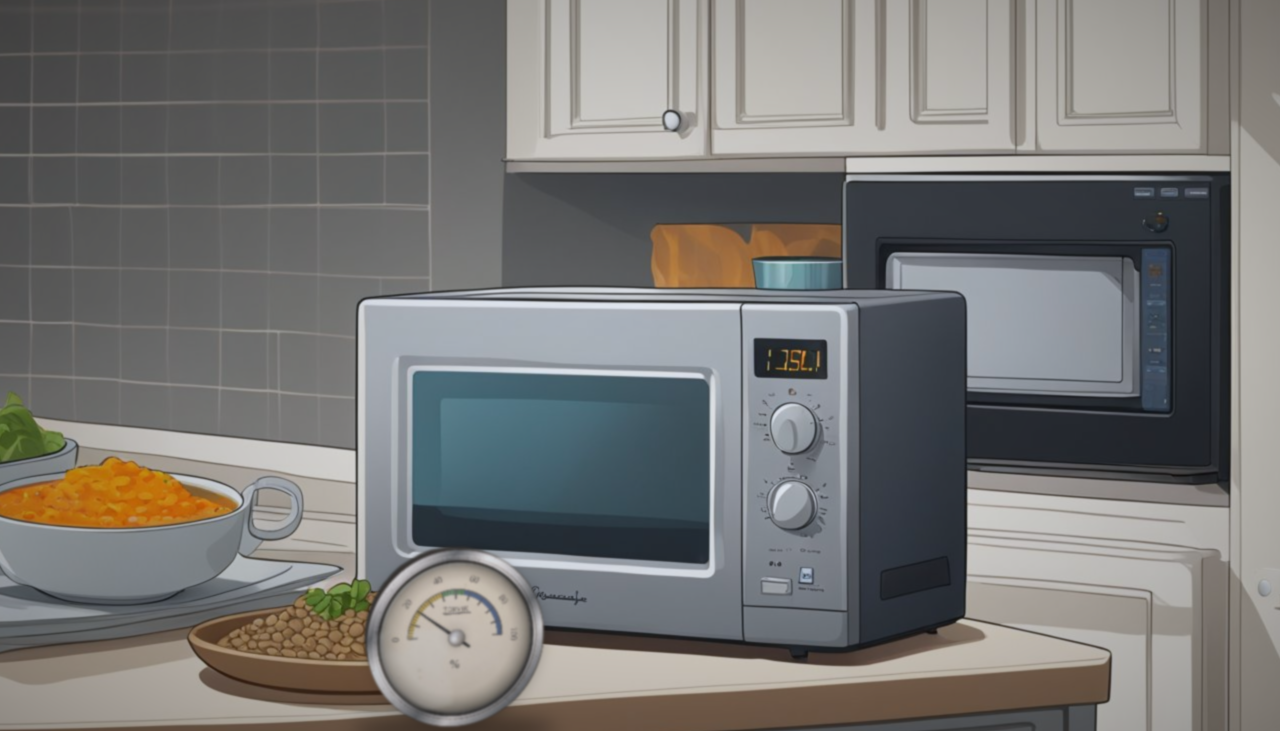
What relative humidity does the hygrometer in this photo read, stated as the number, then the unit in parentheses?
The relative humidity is 20 (%)
